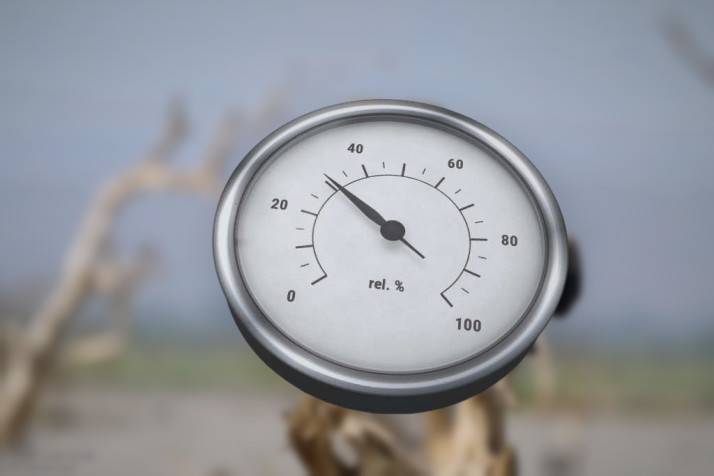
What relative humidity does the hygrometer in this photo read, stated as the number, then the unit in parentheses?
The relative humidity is 30 (%)
